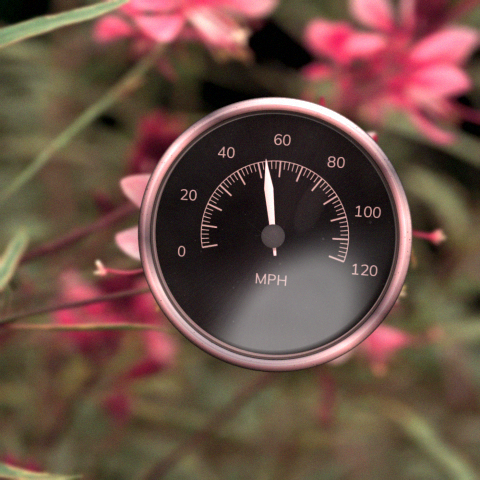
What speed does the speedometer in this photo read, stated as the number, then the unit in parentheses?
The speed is 54 (mph)
